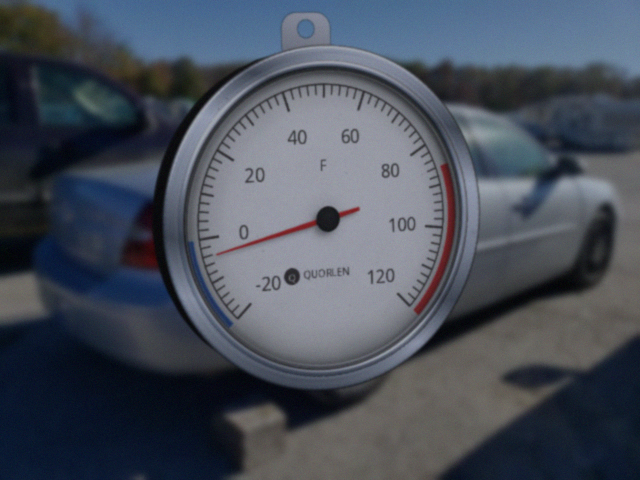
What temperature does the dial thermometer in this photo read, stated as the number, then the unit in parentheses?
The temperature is -4 (°F)
